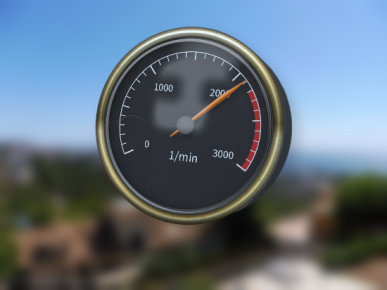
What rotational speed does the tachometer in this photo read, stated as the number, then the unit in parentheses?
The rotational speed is 2100 (rpm)
